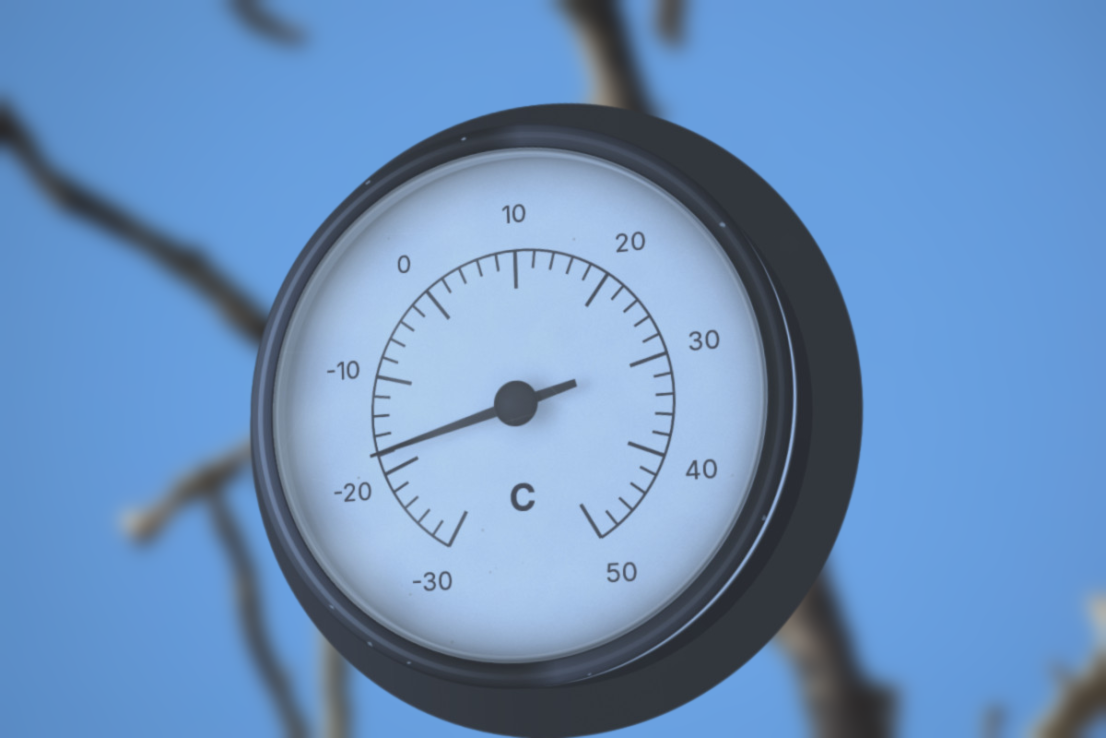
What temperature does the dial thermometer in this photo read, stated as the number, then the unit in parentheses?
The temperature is -18 (°C)
